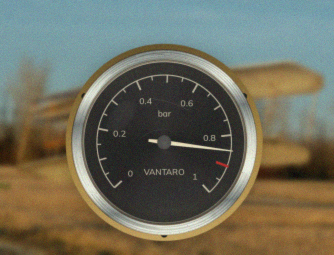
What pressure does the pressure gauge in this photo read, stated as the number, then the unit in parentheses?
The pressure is 0.85 (bar)
